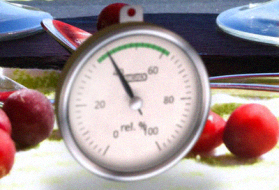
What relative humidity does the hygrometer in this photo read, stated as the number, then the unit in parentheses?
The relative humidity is 40 (%)
